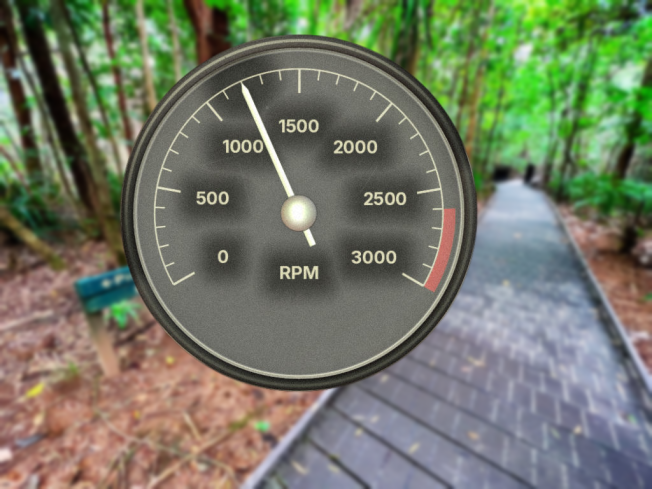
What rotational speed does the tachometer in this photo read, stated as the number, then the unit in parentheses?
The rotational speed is 1200 (rpm)
